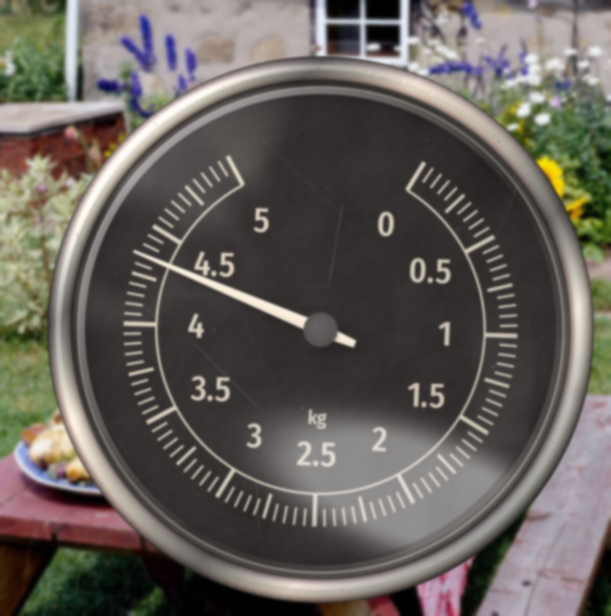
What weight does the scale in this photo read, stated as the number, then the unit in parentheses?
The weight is 4.35 (kg)
